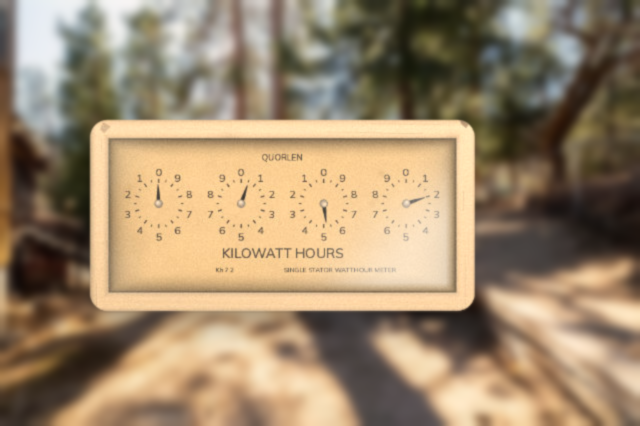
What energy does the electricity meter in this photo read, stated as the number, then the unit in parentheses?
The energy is 52 (kWh)
